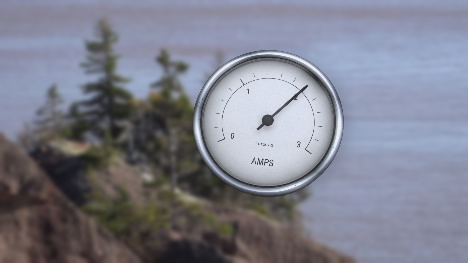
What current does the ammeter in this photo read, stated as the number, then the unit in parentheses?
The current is 2 (A)
